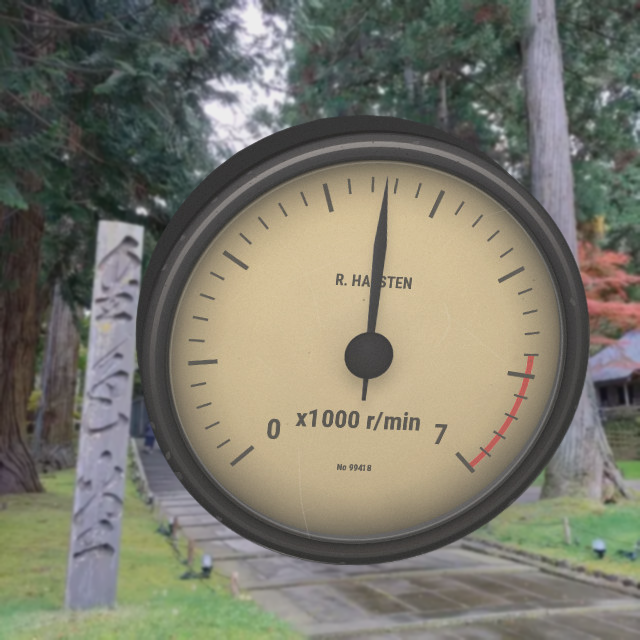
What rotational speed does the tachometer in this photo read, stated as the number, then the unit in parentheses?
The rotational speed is 3500 (rpm)
